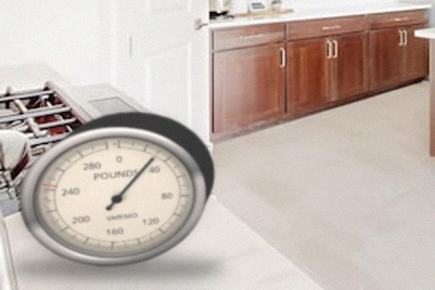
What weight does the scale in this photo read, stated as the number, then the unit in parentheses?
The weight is 30 (lb)
